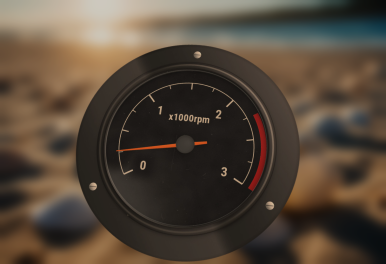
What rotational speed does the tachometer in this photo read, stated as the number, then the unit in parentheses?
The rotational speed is 250 (rpm)
